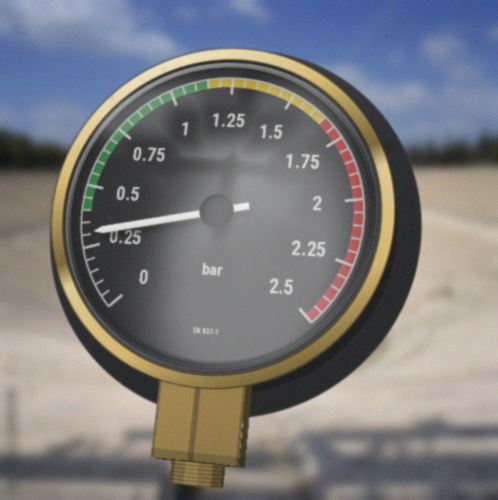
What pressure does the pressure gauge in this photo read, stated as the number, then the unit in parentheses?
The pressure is 0.3 (bar)
